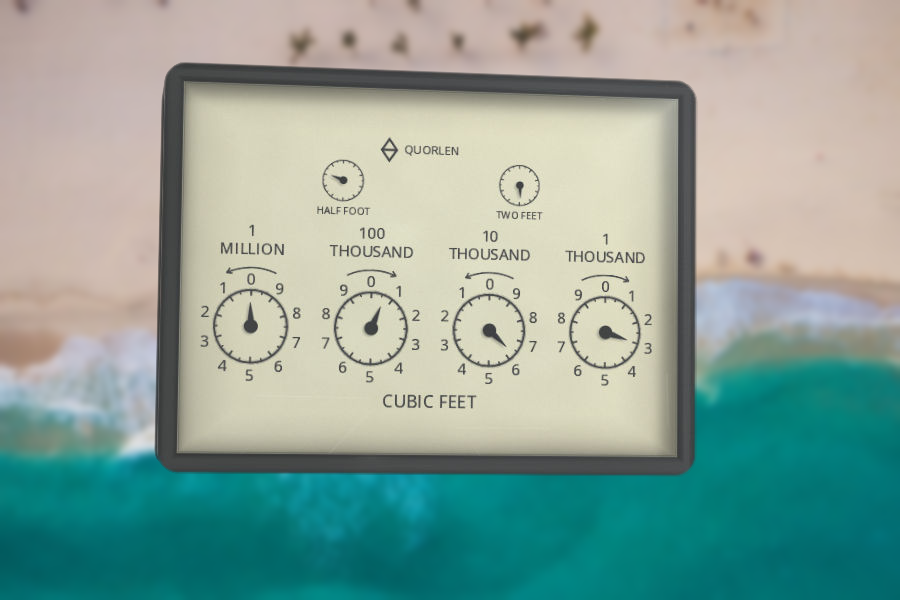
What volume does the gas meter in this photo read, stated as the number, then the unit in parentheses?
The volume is 6300 (ft³)
